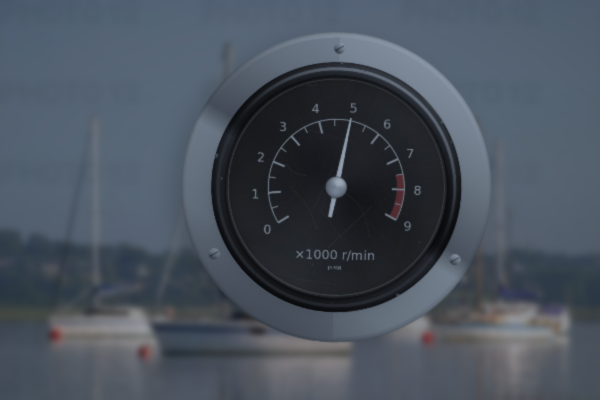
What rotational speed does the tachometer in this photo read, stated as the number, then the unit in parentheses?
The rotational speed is 5000 (rpm)
